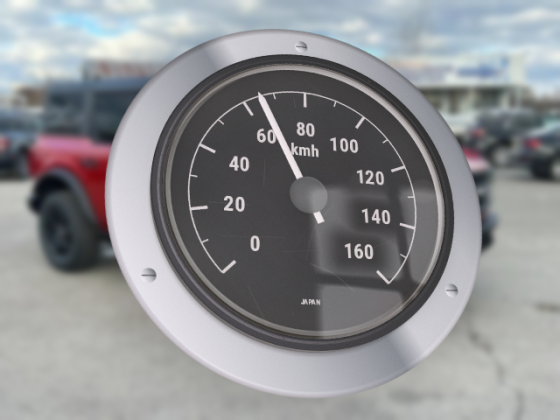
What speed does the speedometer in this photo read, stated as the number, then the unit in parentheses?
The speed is 65 (km/h)
